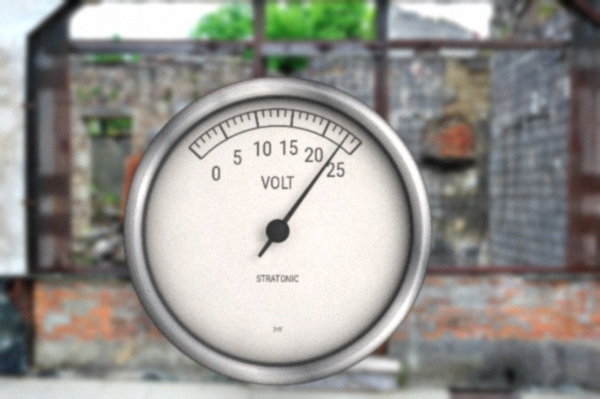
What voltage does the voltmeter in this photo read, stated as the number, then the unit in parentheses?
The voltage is 23 (V)
